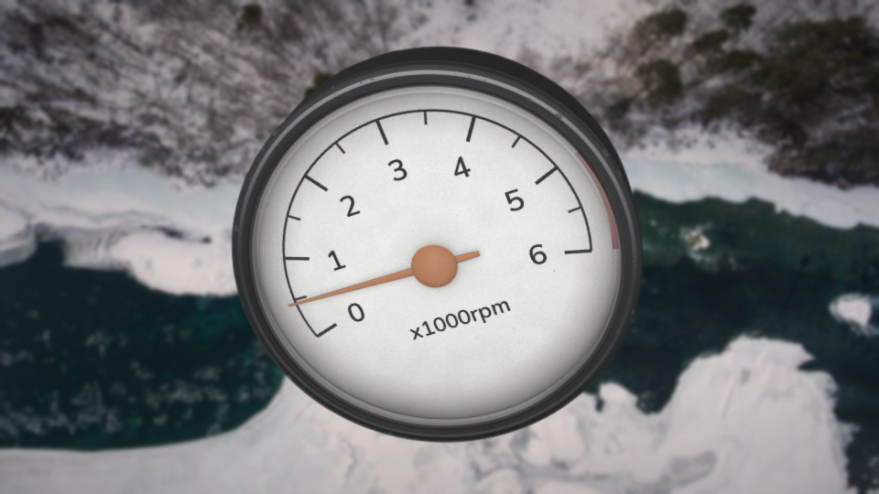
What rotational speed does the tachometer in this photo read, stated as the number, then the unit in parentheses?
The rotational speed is 500 (rpm)
